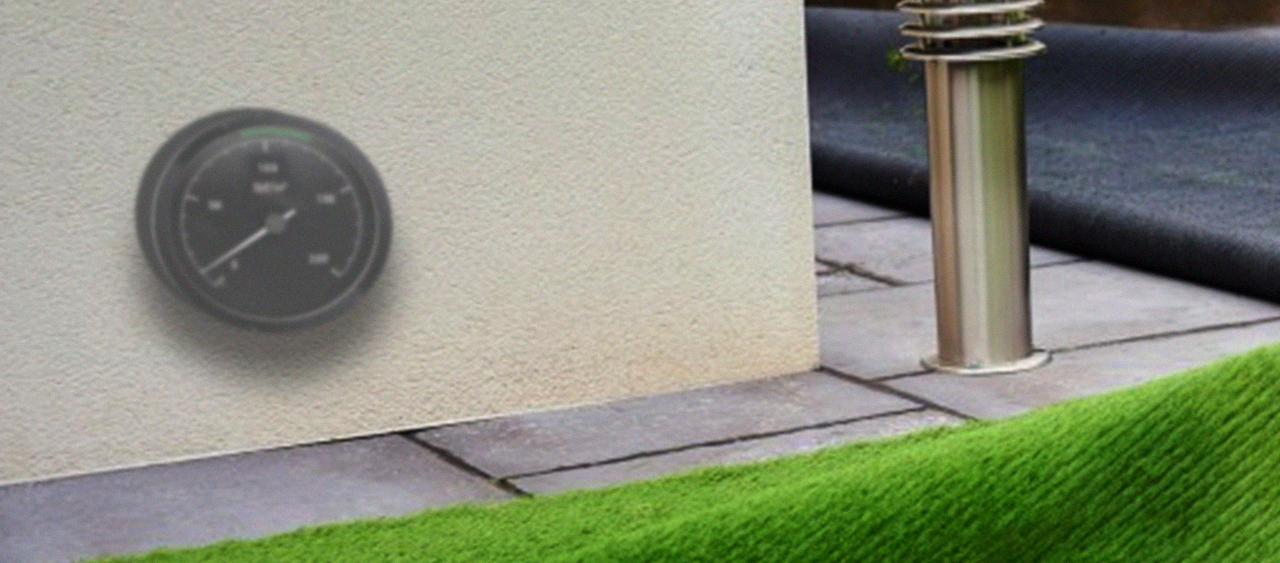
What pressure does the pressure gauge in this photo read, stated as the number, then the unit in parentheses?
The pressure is 10 (psi)
